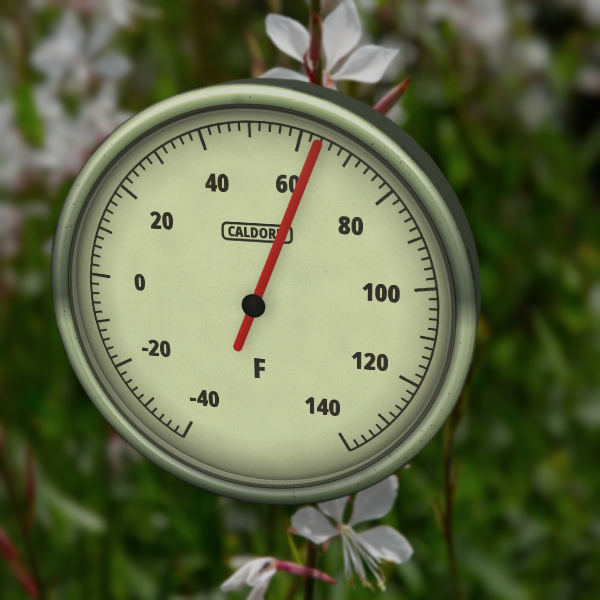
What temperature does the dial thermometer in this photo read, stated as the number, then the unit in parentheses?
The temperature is 64 (°F)
